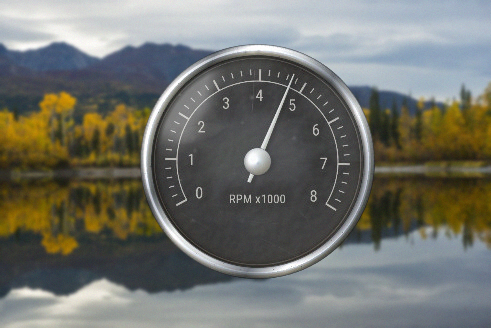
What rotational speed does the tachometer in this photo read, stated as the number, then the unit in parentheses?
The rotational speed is 4700 (rpm)
